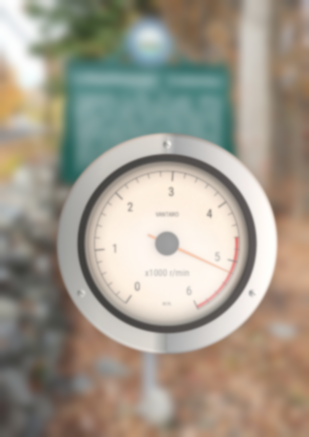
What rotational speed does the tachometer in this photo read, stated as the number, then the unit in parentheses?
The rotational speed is 5200 (rpm)
